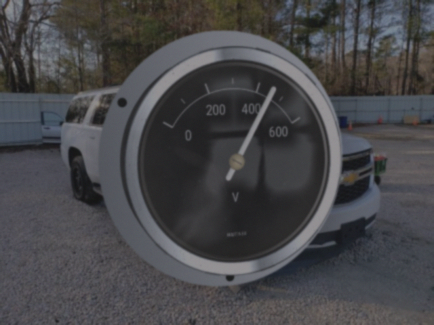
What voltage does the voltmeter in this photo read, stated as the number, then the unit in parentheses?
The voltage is 450 (V)
